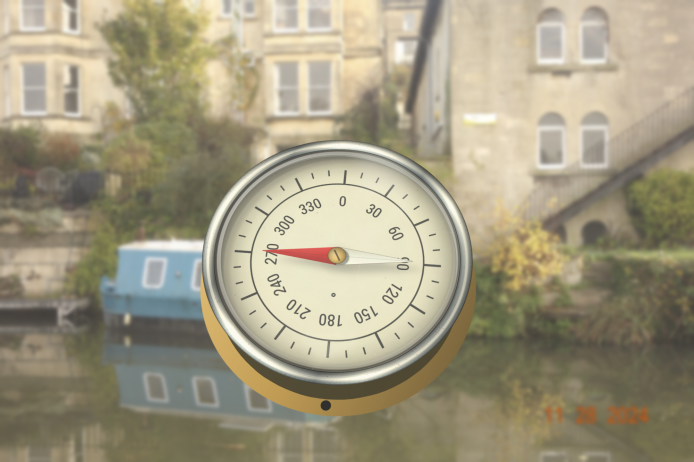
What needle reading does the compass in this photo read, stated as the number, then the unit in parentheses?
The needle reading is 270 (°)
